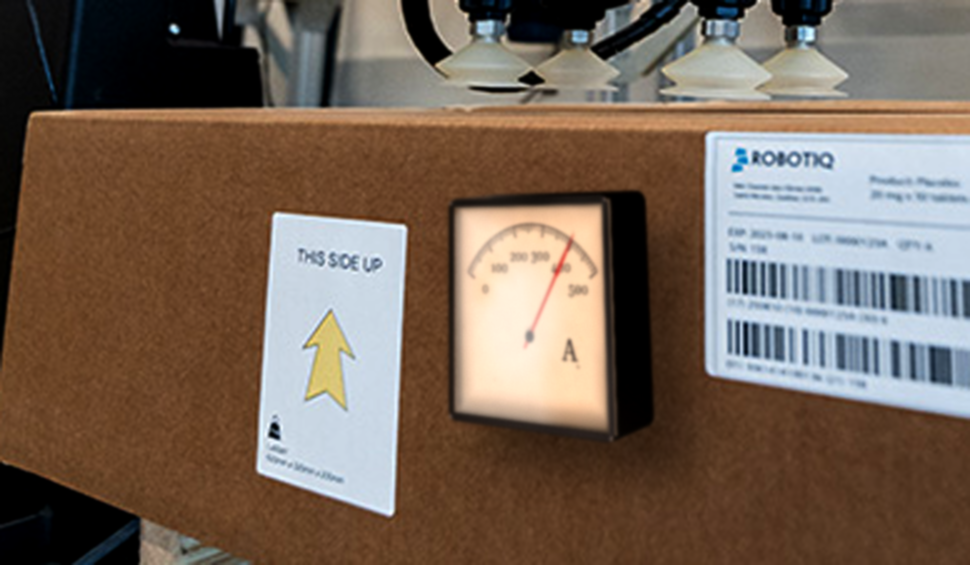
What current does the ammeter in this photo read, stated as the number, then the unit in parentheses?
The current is 400 (A)
